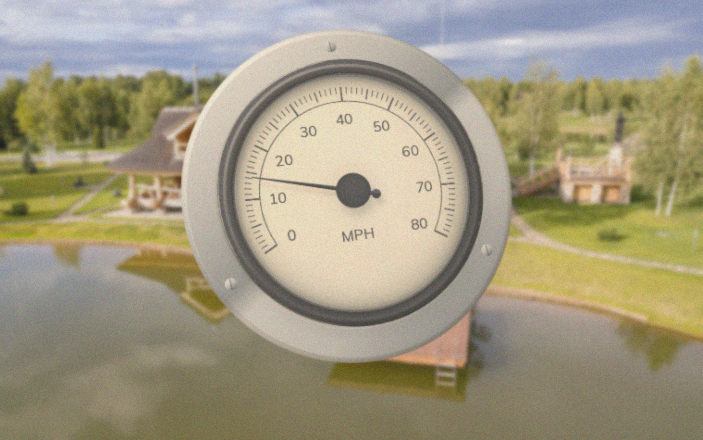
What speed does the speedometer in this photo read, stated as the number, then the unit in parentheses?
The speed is 14 (mph)
